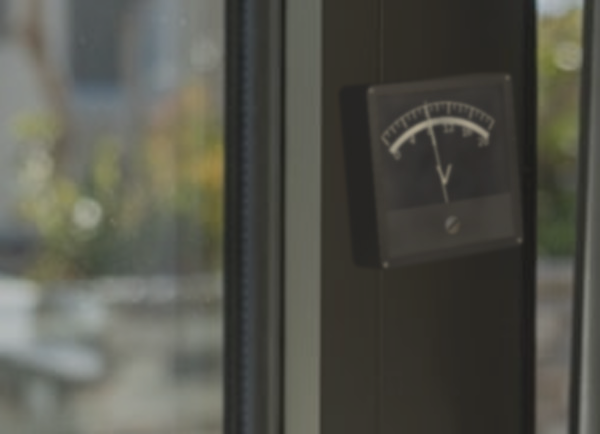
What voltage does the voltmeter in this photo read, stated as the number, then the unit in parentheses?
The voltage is 8 (V)
